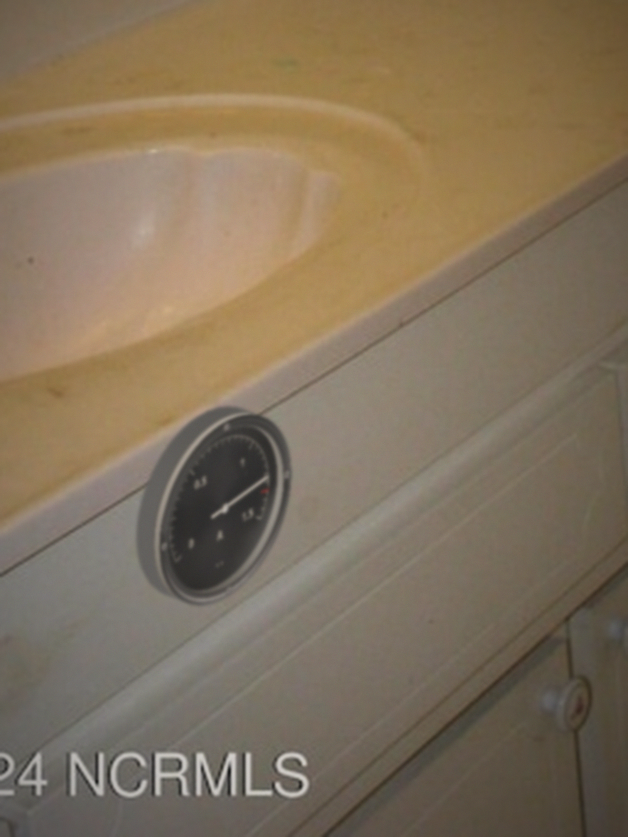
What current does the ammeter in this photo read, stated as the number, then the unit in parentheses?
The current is 1.25 (A)
